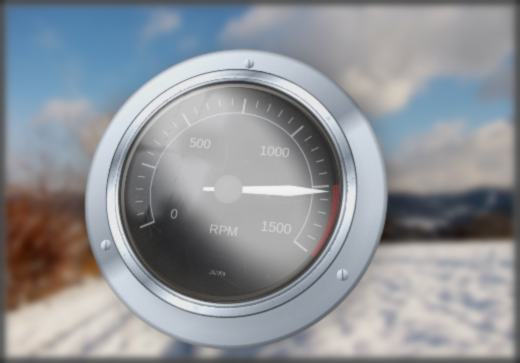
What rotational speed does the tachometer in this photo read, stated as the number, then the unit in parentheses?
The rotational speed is 1275 (rpm)
